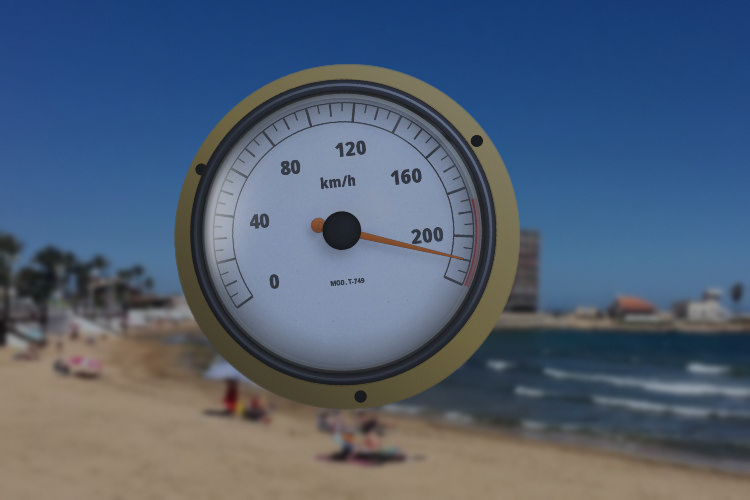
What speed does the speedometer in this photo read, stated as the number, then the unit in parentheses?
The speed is 210 (km/h)
